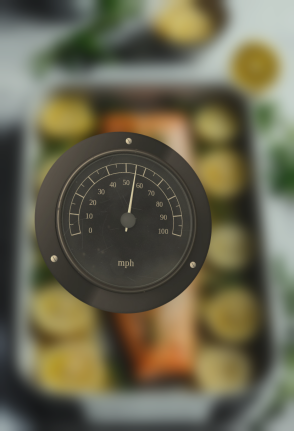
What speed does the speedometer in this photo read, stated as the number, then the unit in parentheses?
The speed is 55 (mph)
